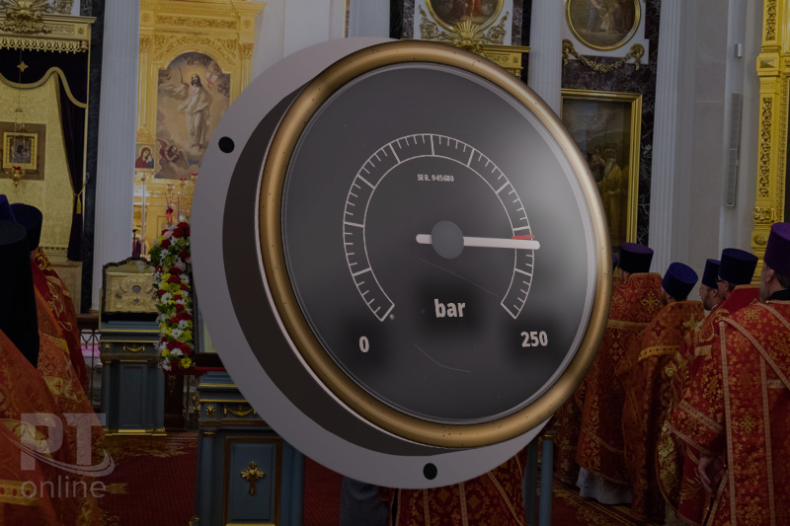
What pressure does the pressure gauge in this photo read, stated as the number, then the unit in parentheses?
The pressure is 210 (bar)
